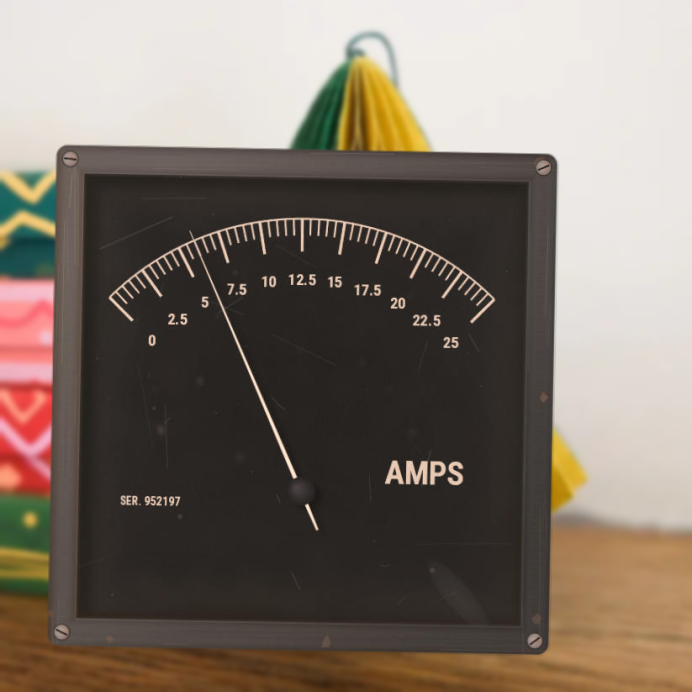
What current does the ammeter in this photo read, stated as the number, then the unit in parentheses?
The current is 6 (A)
